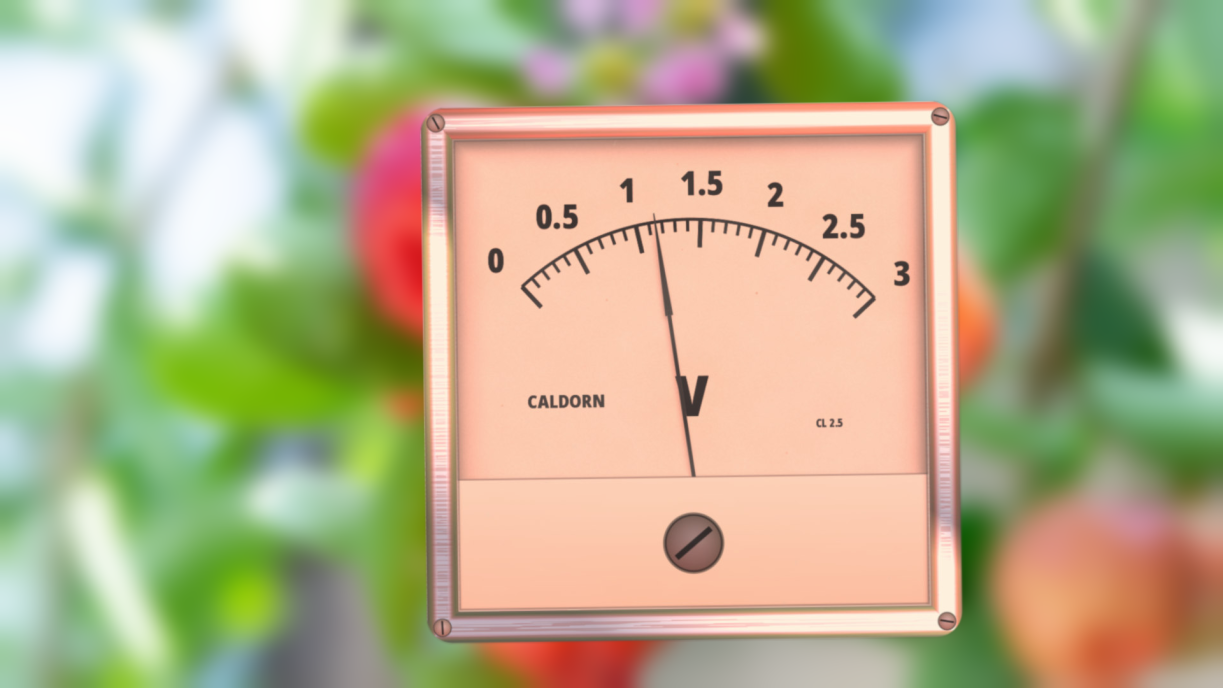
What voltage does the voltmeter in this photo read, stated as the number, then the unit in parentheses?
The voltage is 1.15 (V)
